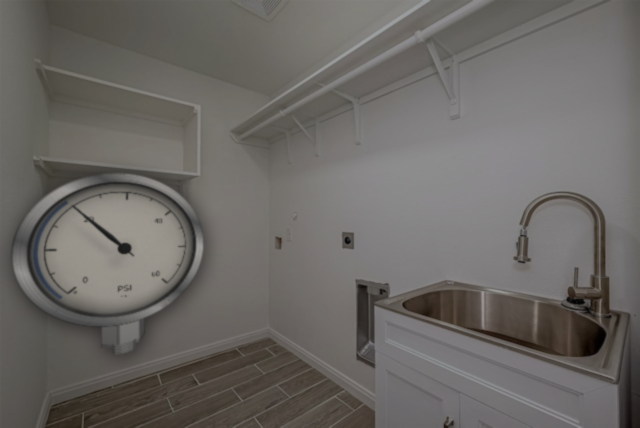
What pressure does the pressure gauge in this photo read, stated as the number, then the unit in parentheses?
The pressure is 20 (psi)
